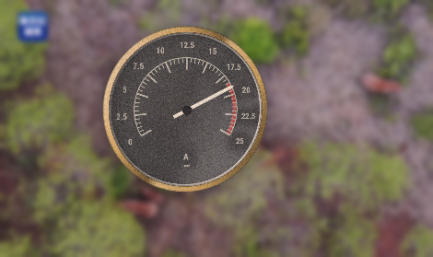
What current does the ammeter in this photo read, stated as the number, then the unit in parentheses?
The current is 19 (A)
